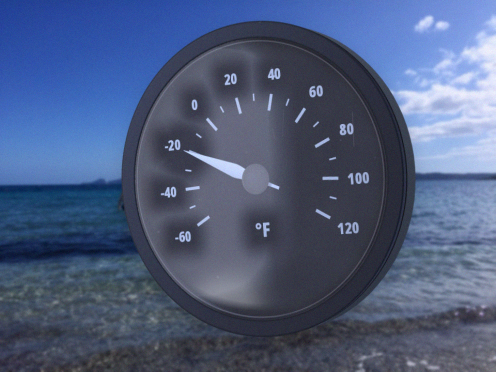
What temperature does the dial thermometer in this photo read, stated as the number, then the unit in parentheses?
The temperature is -20 (°F)
